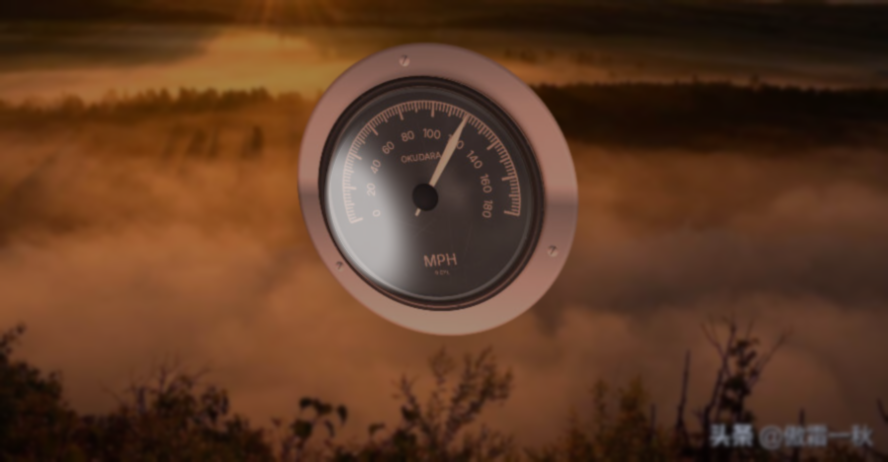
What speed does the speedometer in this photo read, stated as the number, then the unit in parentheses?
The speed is 120 (mph)
